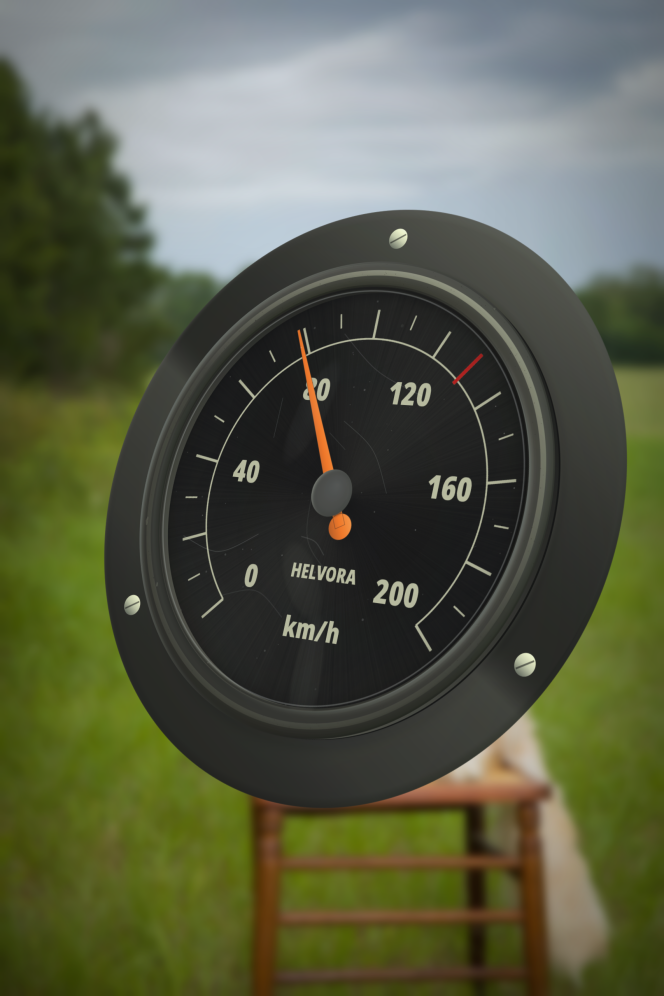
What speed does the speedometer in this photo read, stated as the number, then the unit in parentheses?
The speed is 80 (km/h)
